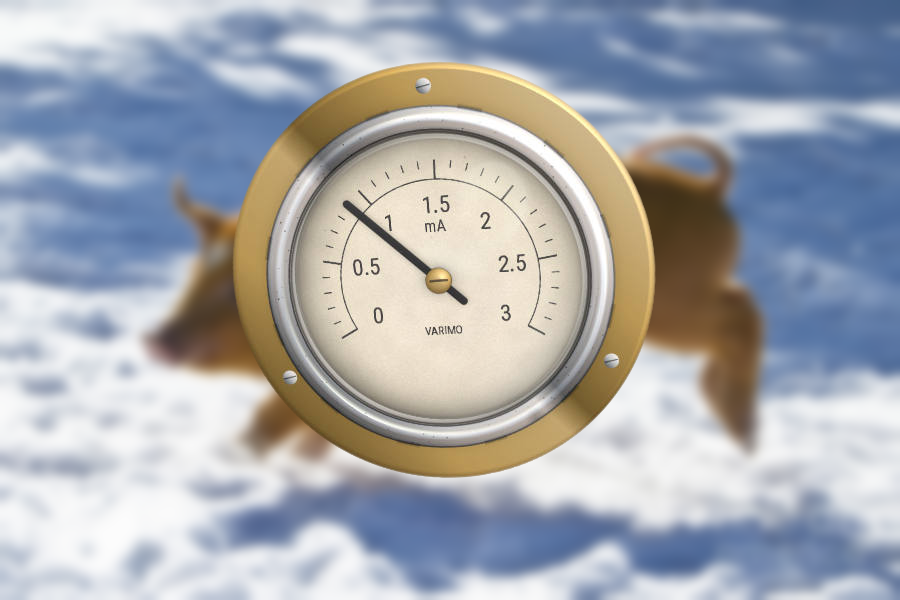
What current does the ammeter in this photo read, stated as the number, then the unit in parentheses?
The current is 0.9 (mA)
